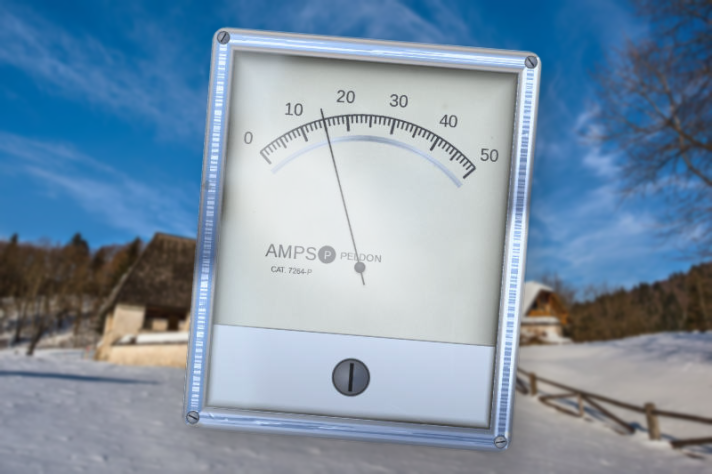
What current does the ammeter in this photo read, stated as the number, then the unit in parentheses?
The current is 15 (A)
